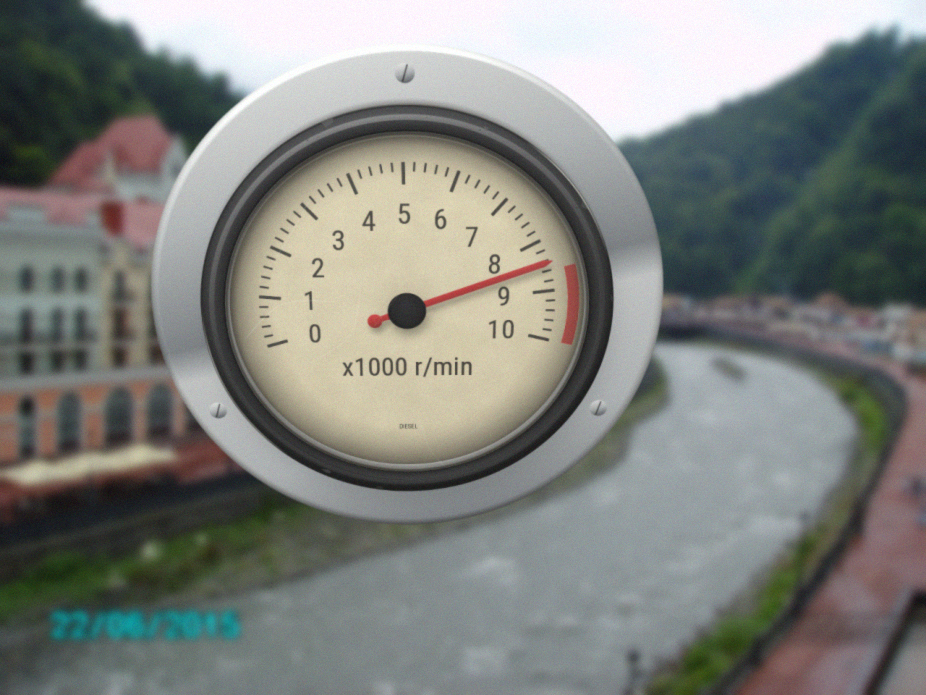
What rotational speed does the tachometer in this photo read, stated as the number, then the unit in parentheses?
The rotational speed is 8400 (rpm)
